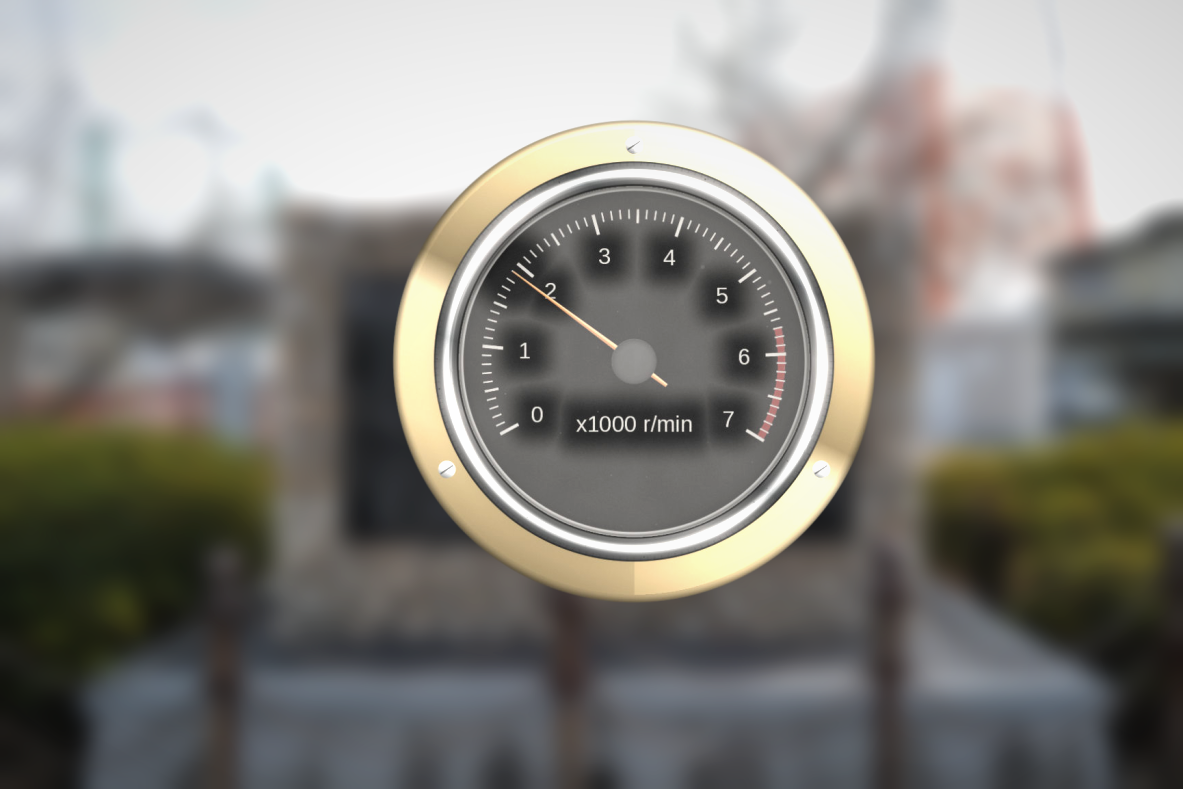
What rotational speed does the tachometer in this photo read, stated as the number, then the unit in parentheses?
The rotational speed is 1900 (rpm)
